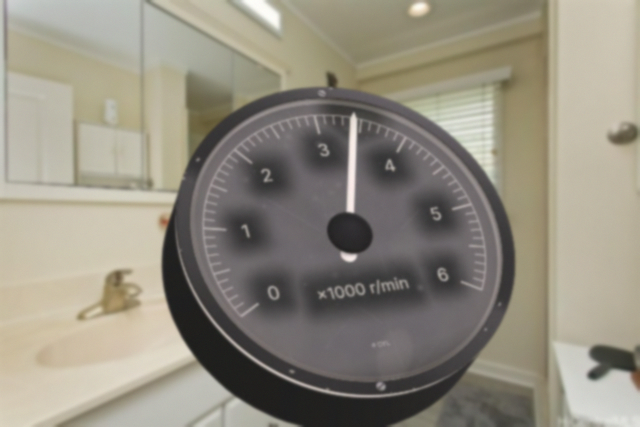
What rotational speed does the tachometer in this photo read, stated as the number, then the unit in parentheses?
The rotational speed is 3400 (rpm)
